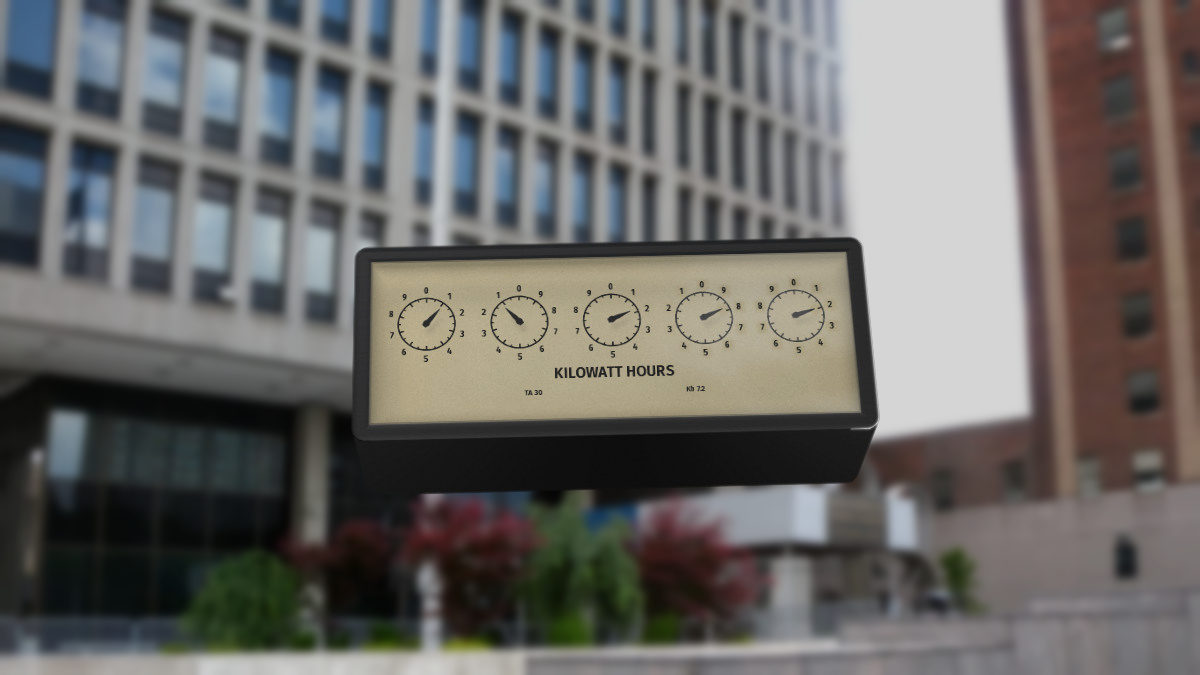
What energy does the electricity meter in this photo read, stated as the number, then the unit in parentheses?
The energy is 11182 (kWh)
